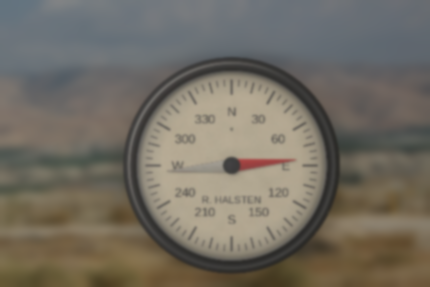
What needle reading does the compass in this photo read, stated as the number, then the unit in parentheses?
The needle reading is 85 (°)
